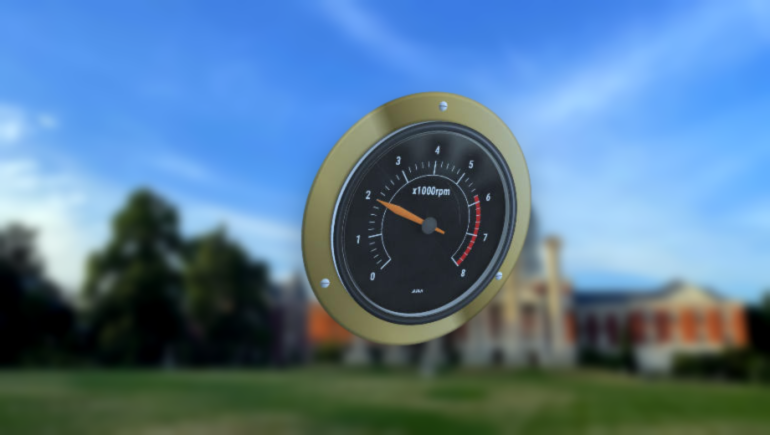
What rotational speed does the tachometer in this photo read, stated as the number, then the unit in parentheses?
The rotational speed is 2000 (rpm)
